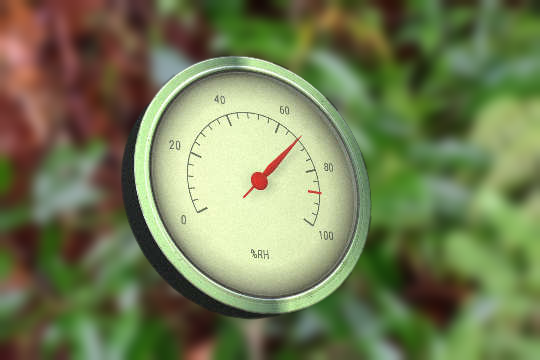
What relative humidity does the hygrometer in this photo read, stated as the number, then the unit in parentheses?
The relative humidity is 68 (%)
